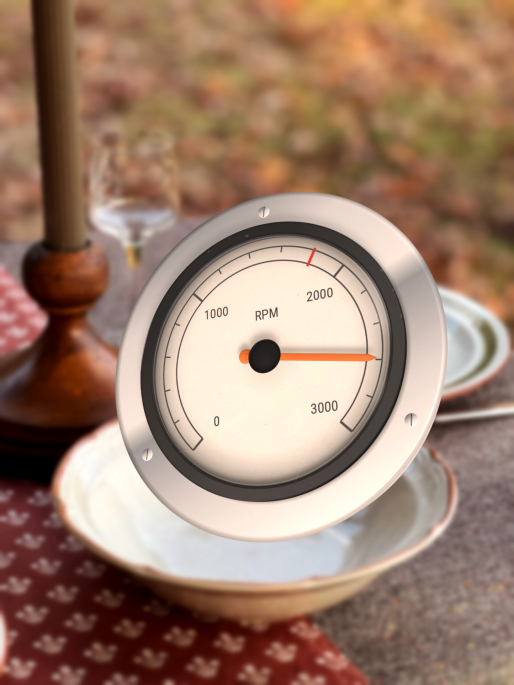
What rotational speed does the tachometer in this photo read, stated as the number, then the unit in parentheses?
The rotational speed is 2600 (rpm)
